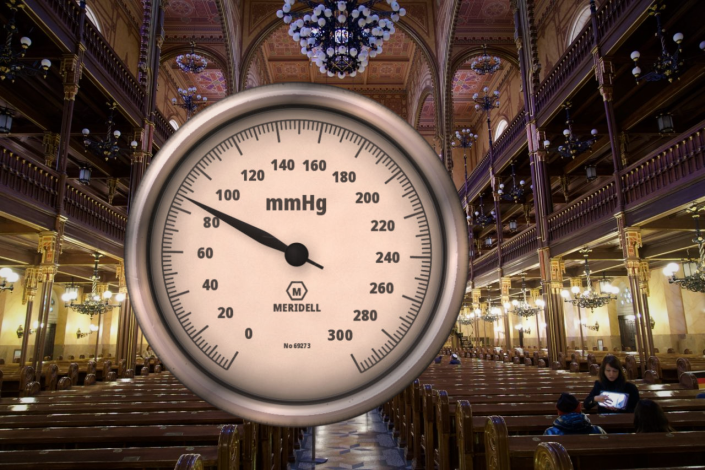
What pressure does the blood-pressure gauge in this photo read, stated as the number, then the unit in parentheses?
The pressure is 86 (mmHg)
